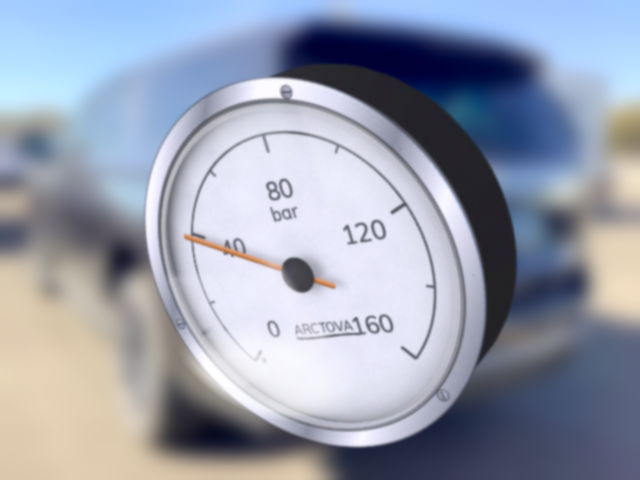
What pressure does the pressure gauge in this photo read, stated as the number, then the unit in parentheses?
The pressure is 40 (bar)
